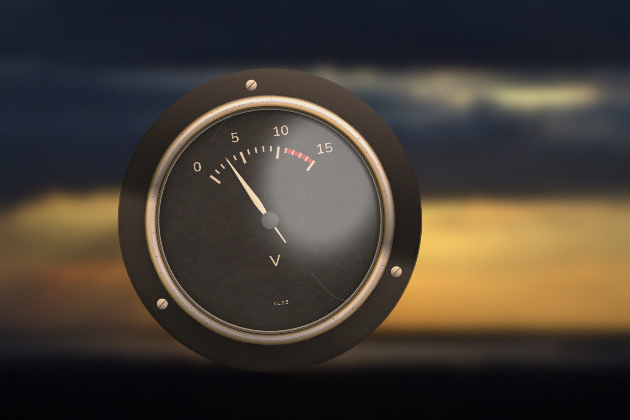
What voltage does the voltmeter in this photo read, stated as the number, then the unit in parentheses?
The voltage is 3 (V)
